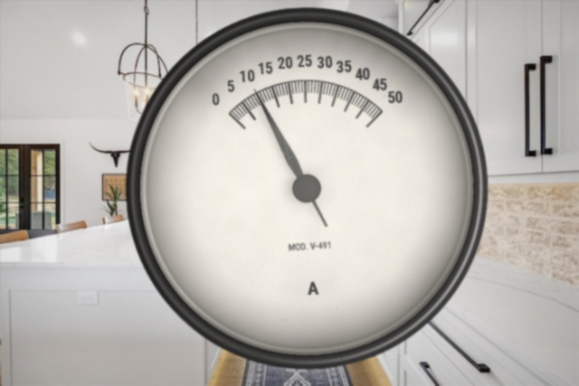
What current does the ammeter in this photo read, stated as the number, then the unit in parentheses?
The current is 10 (A)
